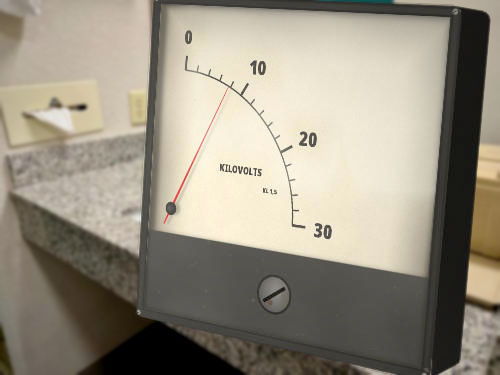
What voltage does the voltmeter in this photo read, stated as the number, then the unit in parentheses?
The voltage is 8 (kV)
